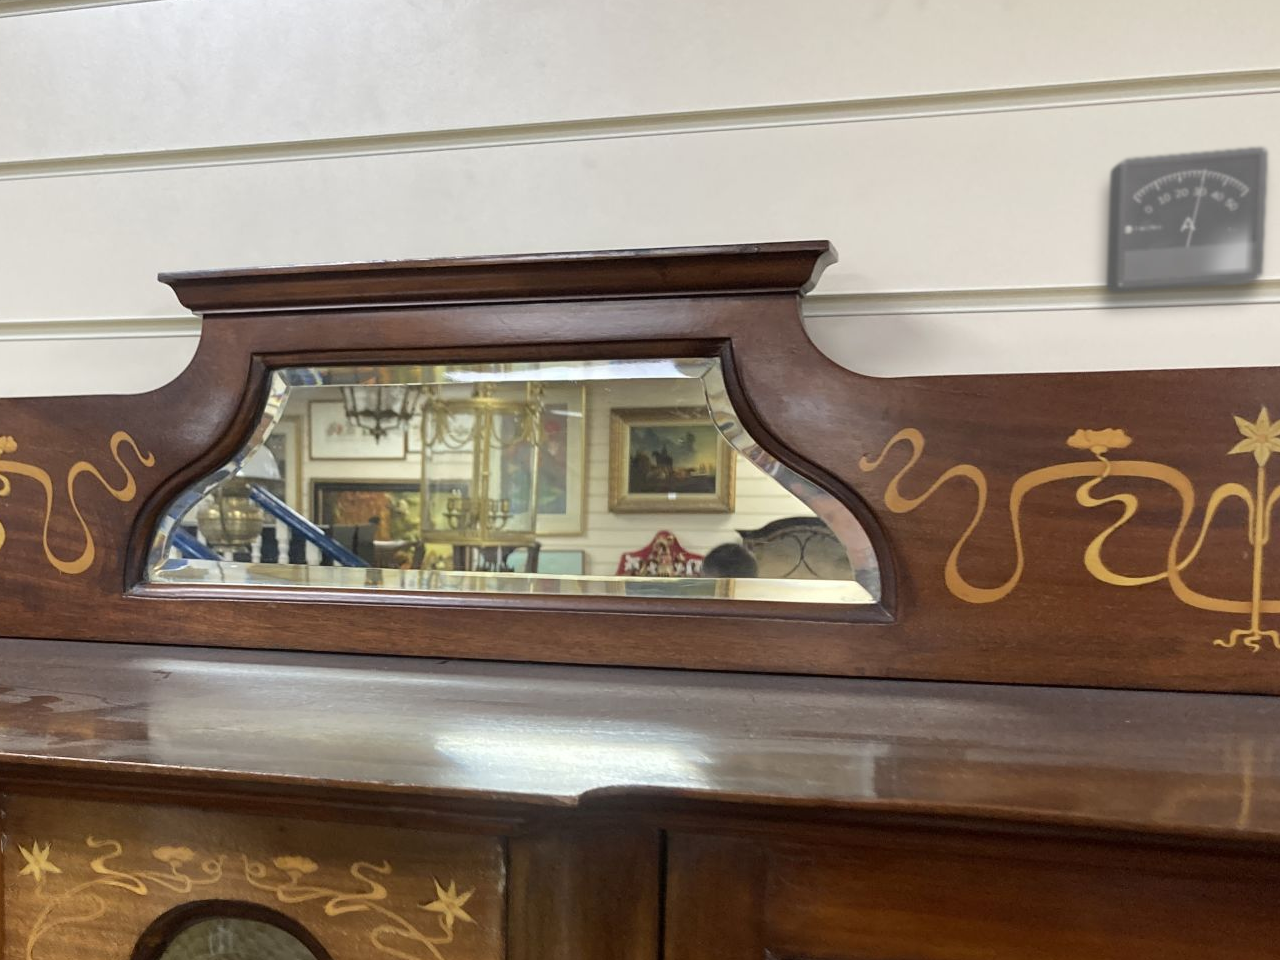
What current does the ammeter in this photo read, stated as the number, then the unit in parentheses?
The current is 30 (A)
